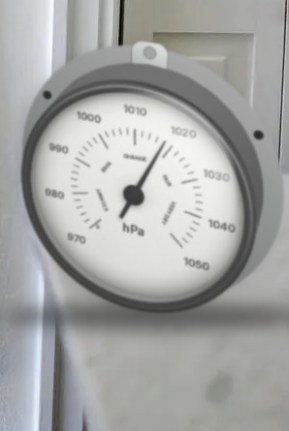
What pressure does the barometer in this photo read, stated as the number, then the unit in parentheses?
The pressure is 1018 (hPa)
